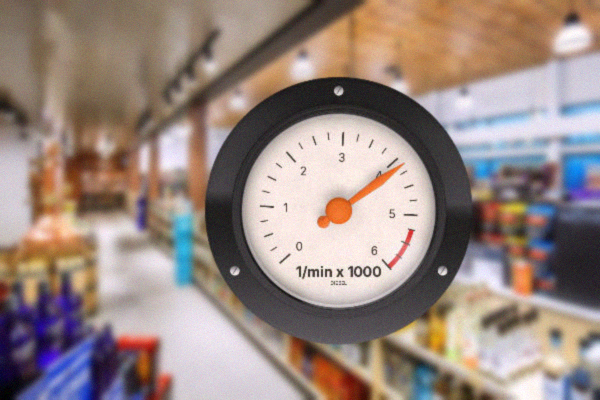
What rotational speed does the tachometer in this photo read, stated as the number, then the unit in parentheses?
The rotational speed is 4125 (rpm)
